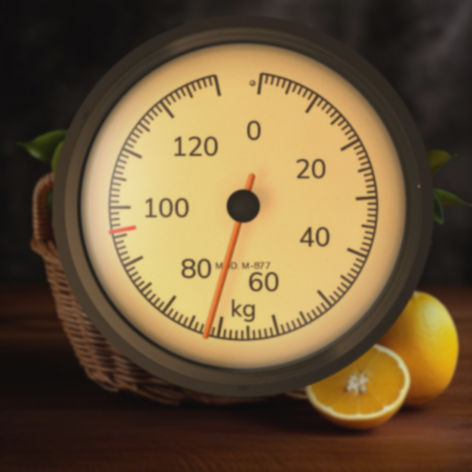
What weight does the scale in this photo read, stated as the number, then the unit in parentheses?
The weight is 72 (kg)
